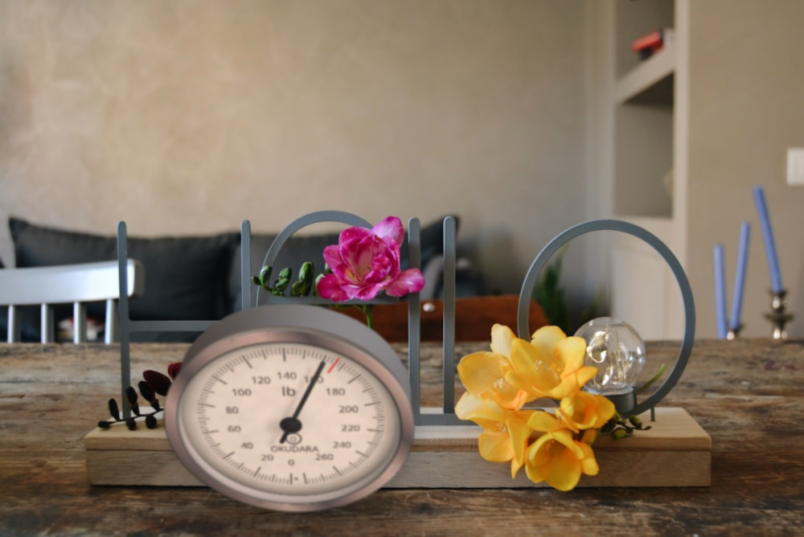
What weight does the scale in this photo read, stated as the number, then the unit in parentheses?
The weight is 160 (lb)
